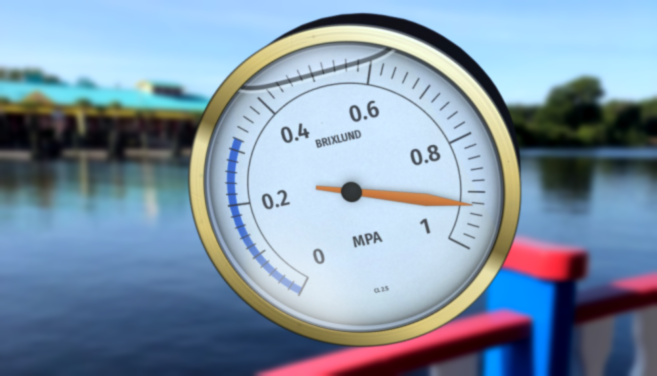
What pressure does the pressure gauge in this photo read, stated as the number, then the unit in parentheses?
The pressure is 0.92 (MPa)
